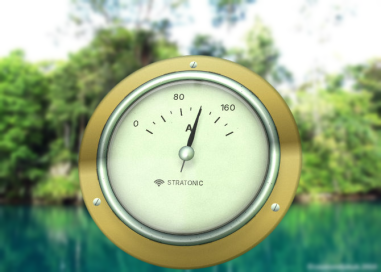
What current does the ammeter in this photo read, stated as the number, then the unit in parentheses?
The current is 120 (A)
